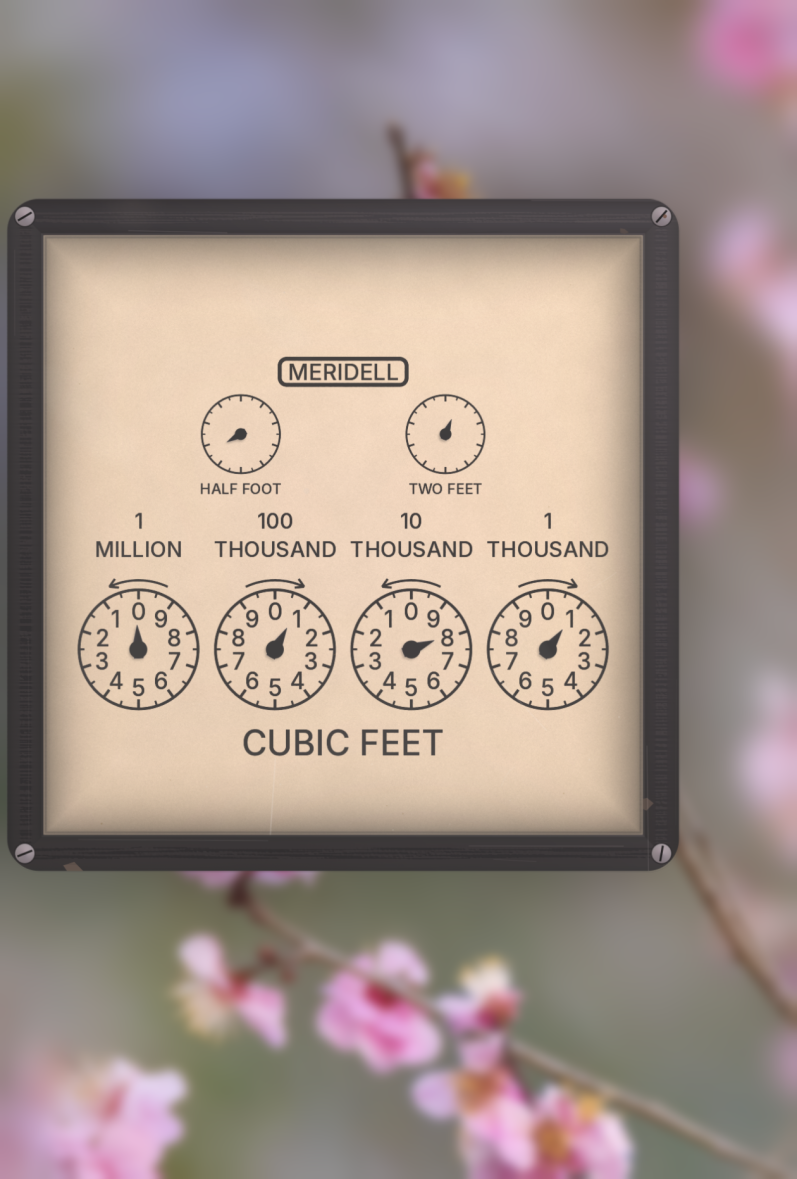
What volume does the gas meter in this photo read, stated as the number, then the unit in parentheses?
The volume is 8100 (ft³)
